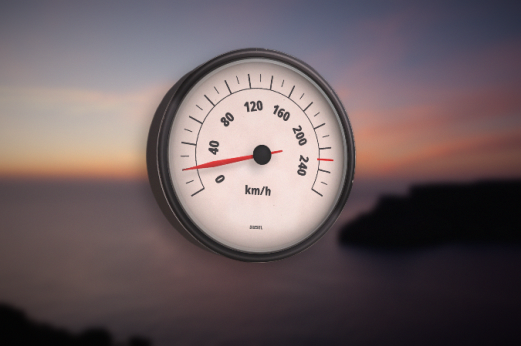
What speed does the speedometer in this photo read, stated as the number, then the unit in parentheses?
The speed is 20 (km/h)
